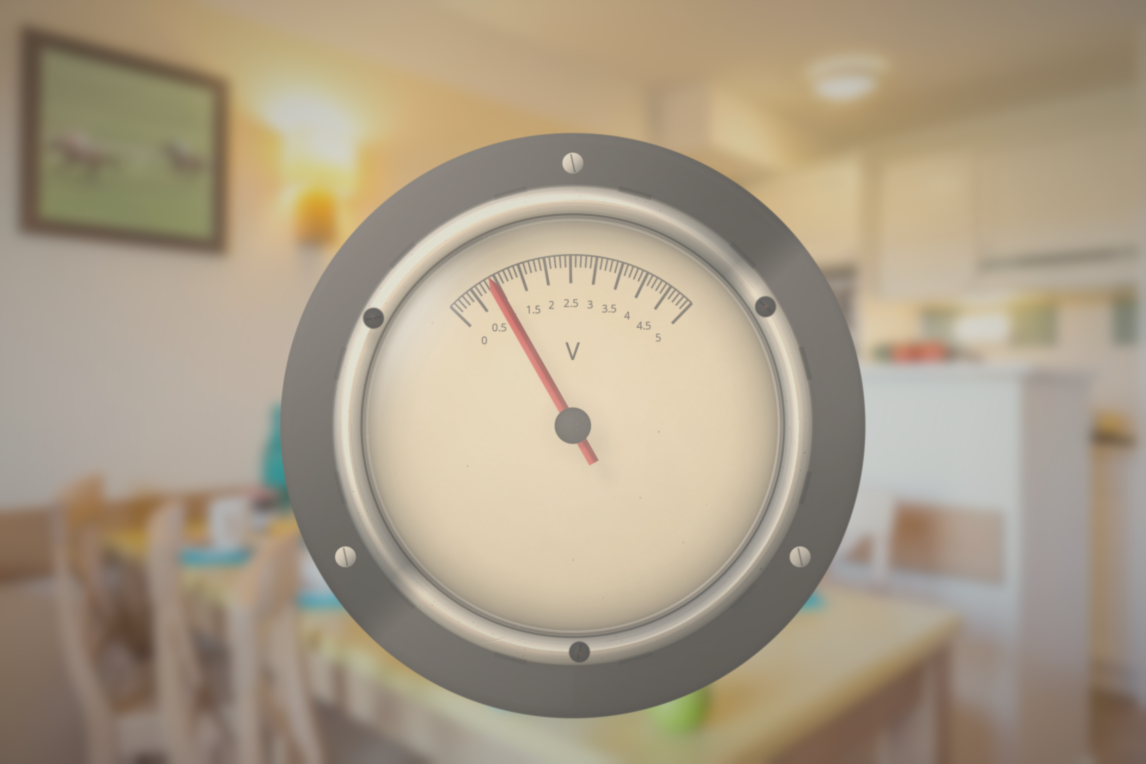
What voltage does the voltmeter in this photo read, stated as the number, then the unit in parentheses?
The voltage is 0.9 (V)
